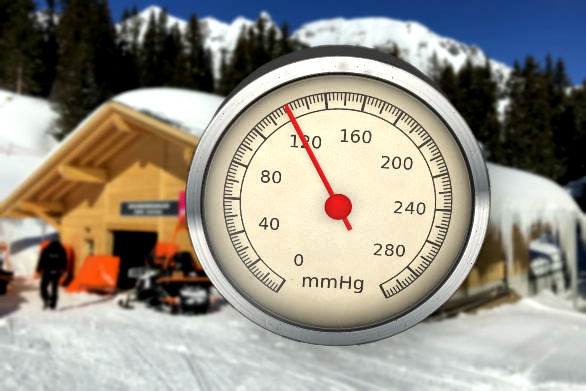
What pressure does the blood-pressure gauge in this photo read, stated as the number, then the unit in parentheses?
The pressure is 120 (mmHg)
